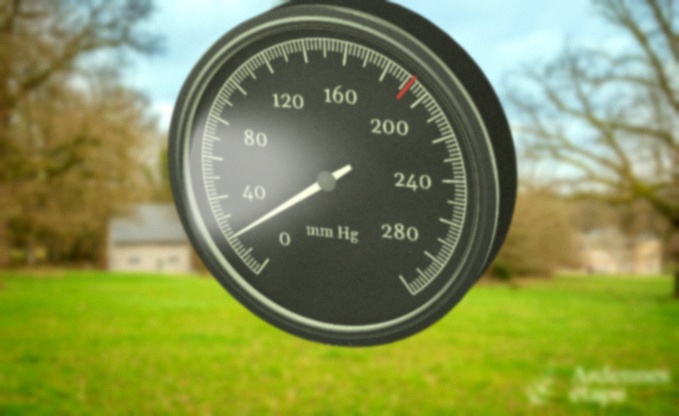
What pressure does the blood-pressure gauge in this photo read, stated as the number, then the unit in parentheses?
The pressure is 20 (mmHg)
